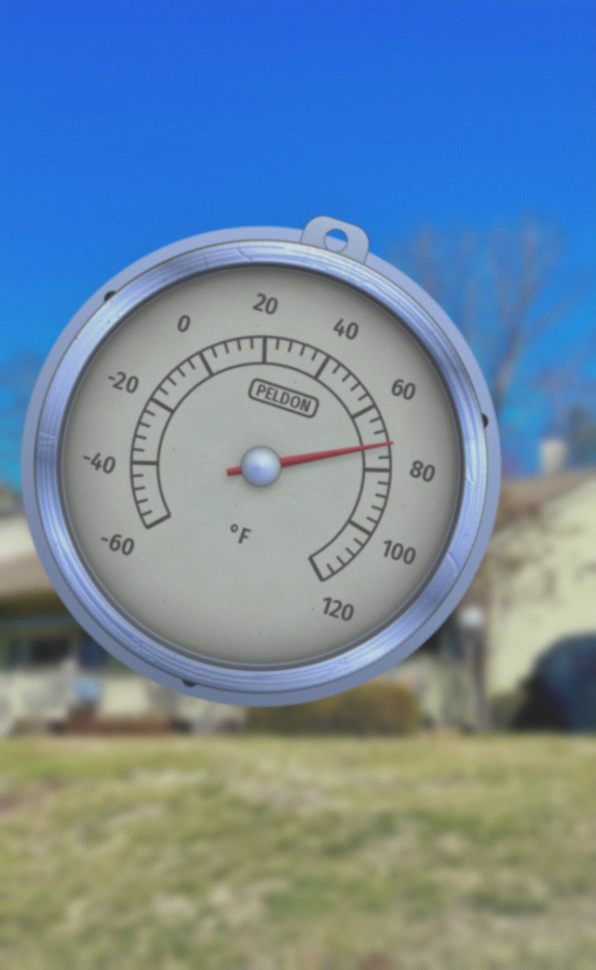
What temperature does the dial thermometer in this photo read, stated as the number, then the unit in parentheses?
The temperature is 72 (°F)
